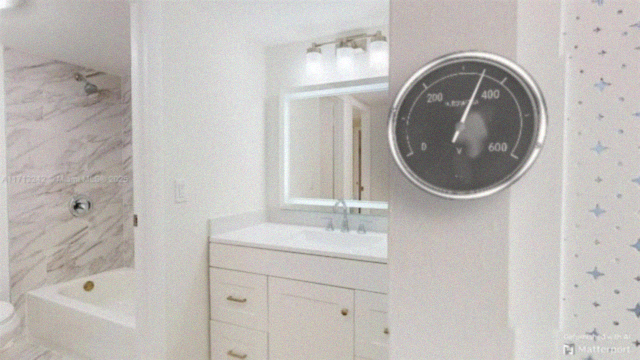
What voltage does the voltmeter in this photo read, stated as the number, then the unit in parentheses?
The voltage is 350 (V)
